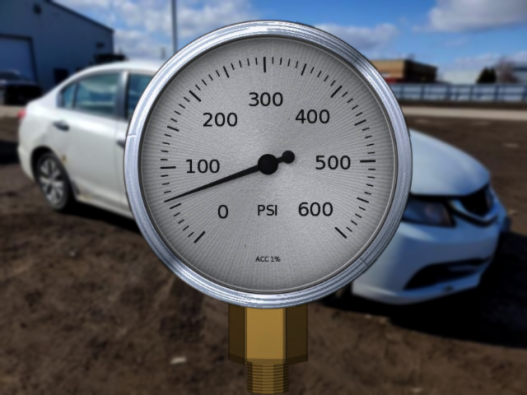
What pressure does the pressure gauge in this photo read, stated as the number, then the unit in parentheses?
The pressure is 60 (psi)
